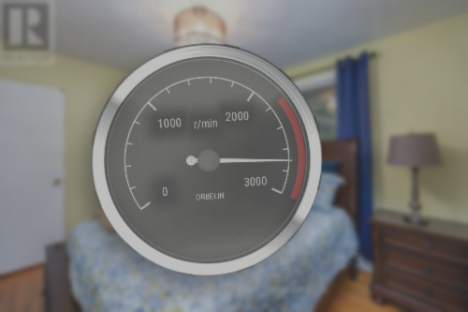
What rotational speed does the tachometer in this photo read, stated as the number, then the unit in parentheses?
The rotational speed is 2700 (rpm)
